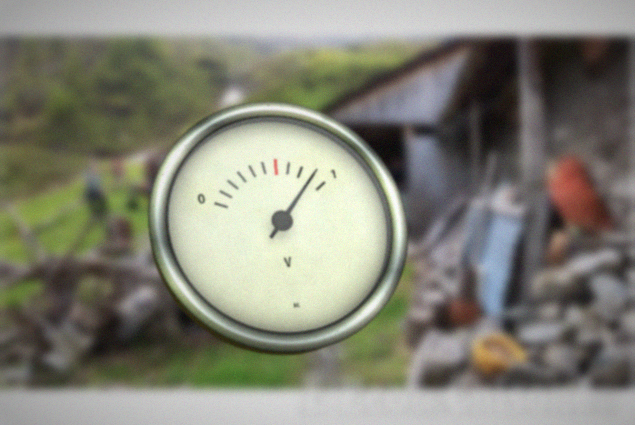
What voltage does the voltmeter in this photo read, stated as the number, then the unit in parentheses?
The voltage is 0.9 (V)
